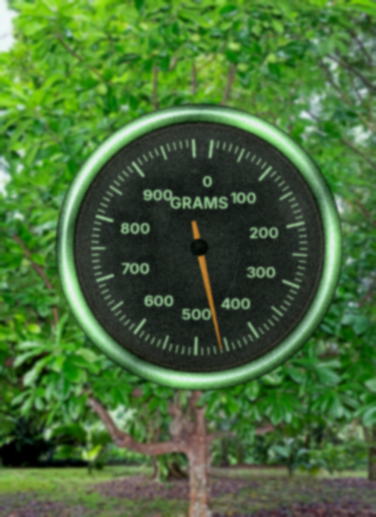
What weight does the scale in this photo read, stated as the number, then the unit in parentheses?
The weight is 460 (g)
